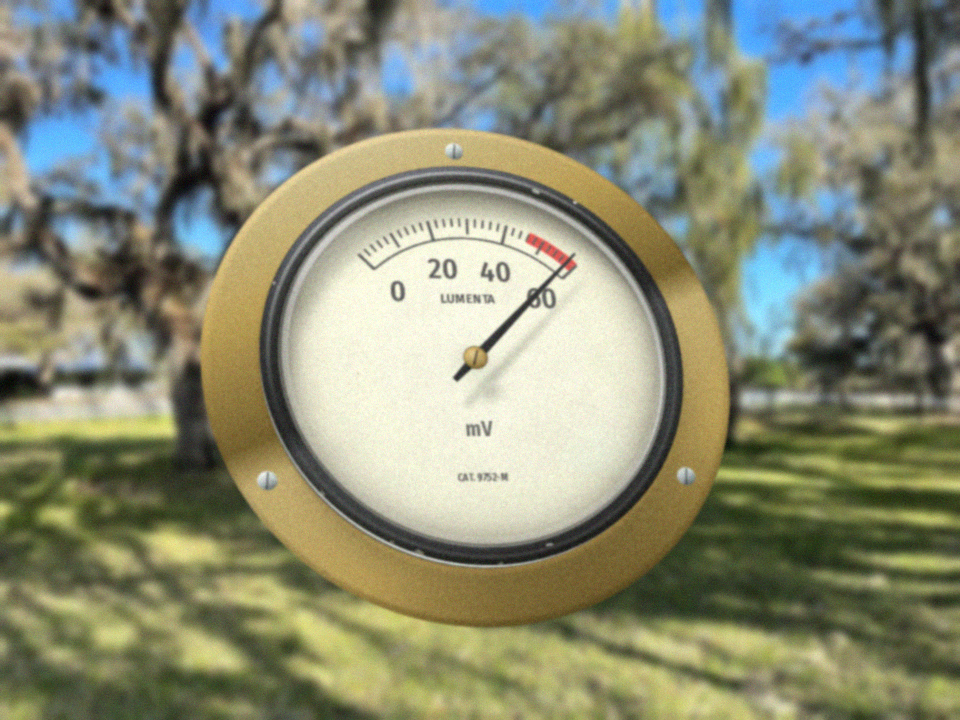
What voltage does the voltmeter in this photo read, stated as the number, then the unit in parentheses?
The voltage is 58 (mV)
